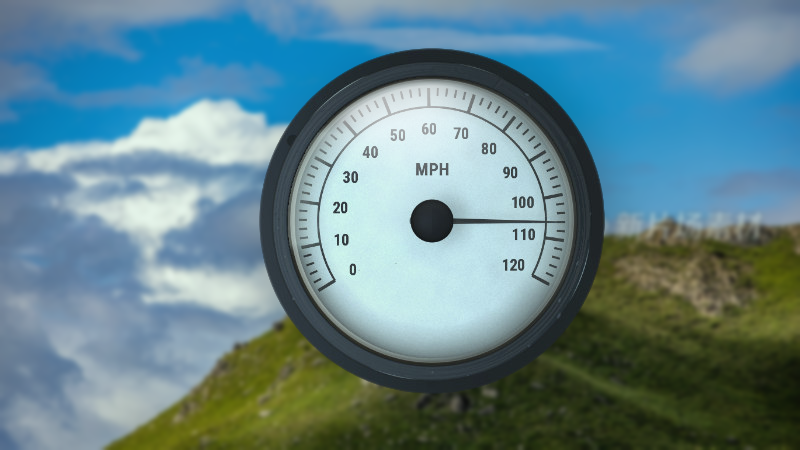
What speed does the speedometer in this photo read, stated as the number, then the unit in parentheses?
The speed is 106 (mph)
